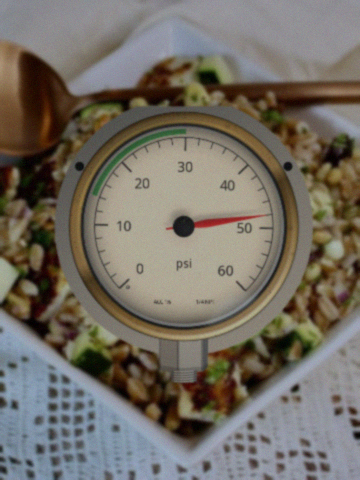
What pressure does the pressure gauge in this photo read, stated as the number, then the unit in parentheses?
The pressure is 48 (psi)
